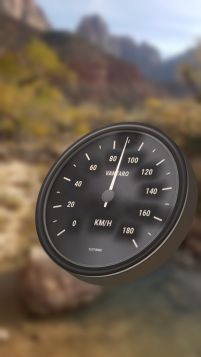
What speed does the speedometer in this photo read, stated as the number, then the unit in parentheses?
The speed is 90 (km/h)
